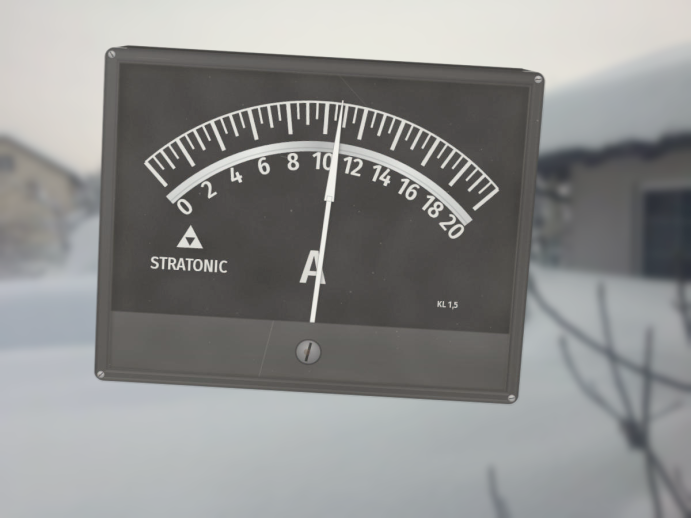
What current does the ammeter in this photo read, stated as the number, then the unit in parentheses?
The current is 10.75 (A)
